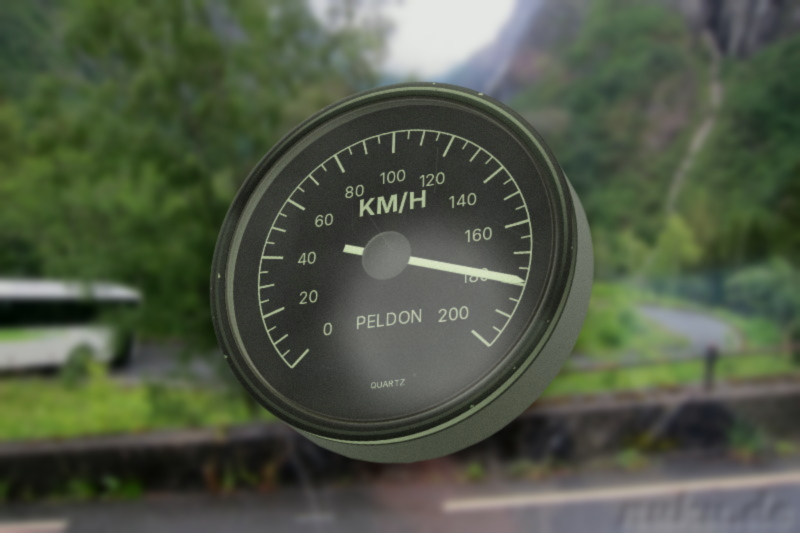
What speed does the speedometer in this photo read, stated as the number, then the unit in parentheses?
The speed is 180 (km/h)
